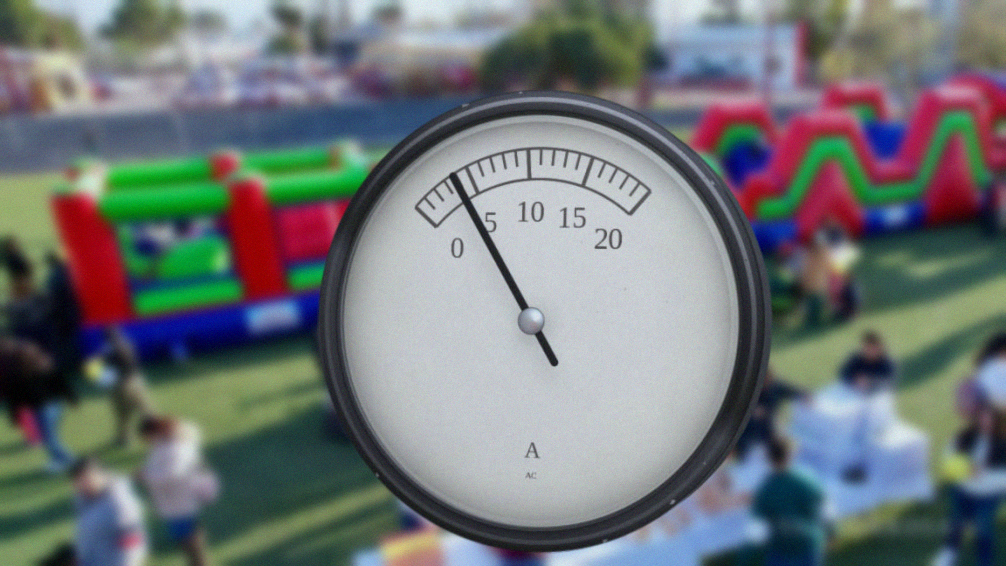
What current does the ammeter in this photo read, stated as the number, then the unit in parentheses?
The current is 4 (A)
